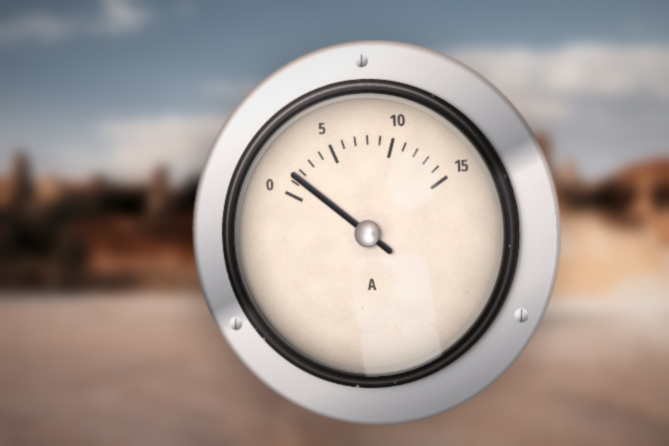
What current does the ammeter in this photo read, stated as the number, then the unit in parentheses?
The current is 1.5 (A)
